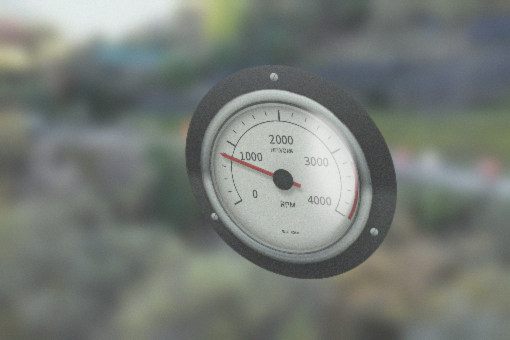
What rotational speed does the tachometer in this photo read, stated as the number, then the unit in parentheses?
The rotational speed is 800 (rpm)
